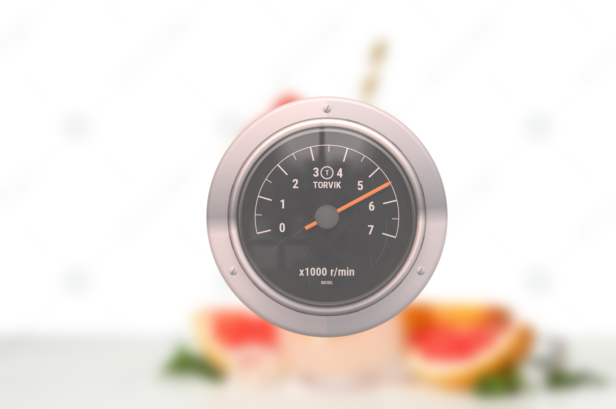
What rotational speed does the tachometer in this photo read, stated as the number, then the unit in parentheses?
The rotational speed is 5500 (rpm)
